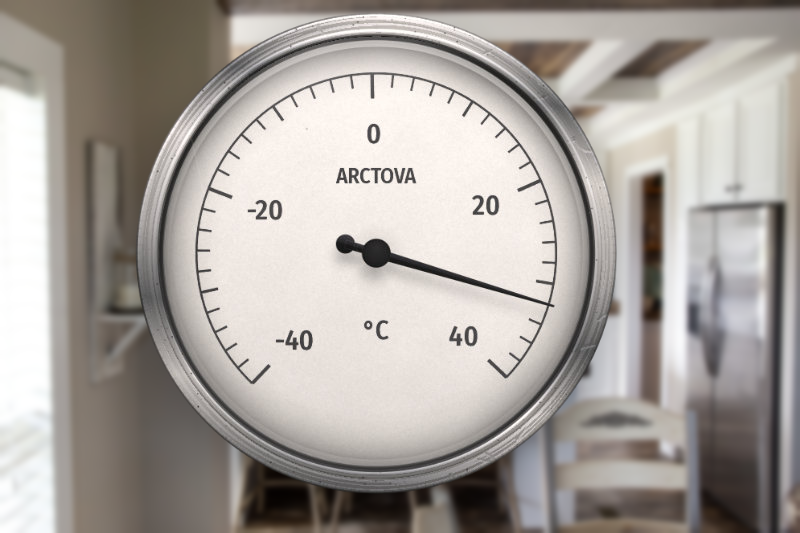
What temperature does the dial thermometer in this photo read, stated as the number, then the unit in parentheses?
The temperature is 32 (°C)
